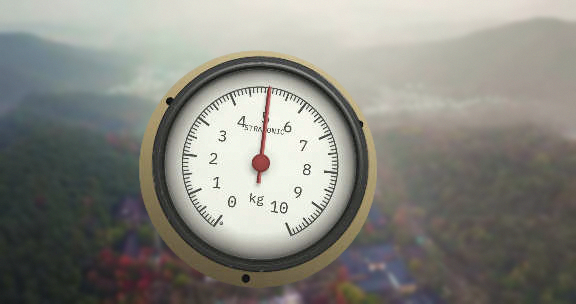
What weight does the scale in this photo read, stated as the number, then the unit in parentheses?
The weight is 5 (kg)
